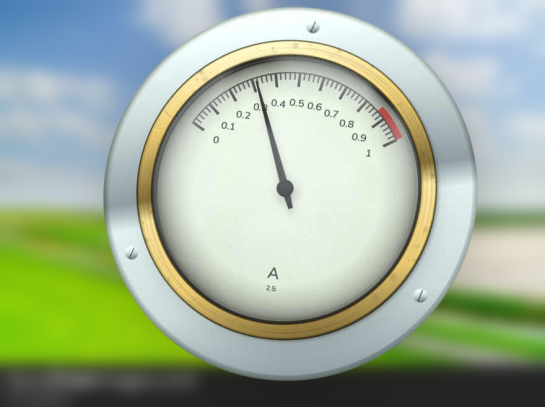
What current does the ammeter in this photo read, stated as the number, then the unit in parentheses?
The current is 0.32 (A)
